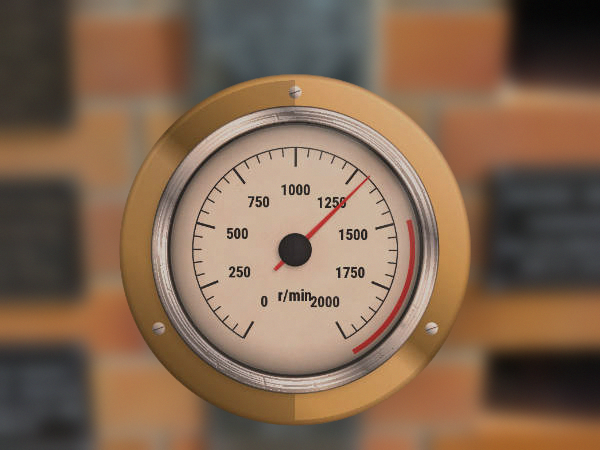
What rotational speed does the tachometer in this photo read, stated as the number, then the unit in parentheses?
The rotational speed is 1300 (rpm)
